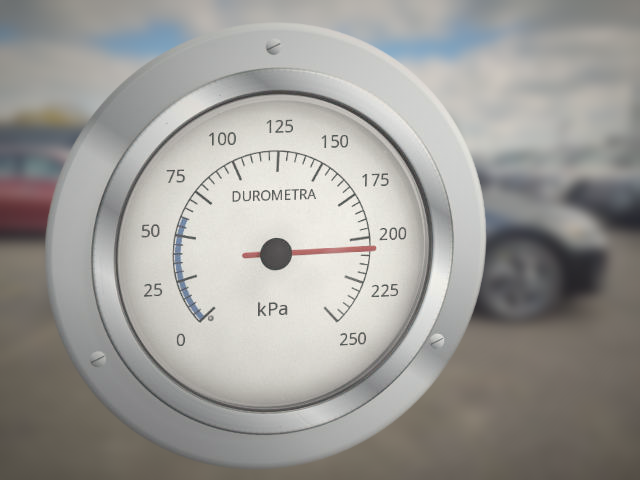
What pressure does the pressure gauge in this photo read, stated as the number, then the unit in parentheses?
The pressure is 205 (kPa)
